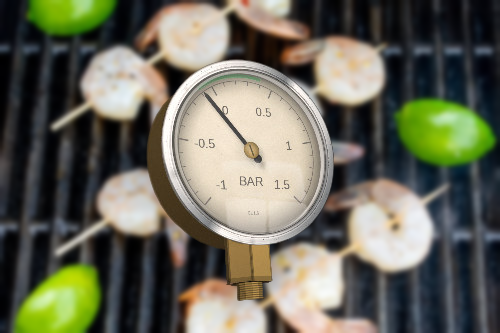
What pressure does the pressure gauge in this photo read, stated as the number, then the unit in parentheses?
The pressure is -0.1 (bar)
